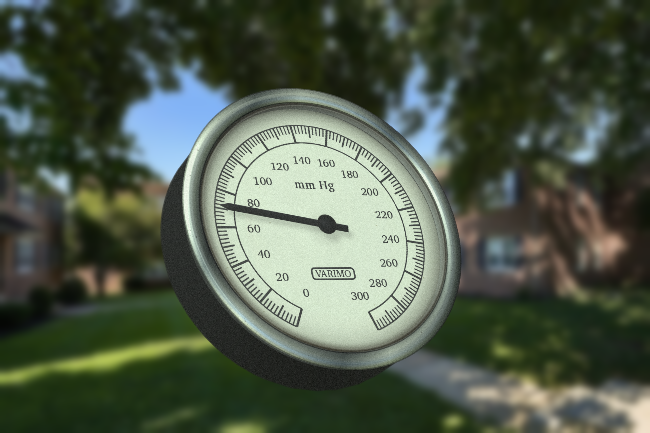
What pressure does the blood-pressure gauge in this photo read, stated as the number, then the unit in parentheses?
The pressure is 70 (mmHg)
